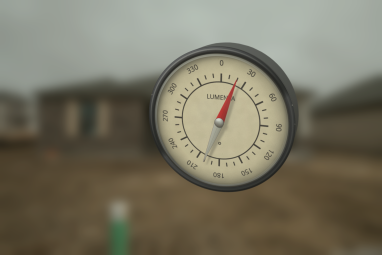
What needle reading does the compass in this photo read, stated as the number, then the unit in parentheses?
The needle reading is 20 (°)
